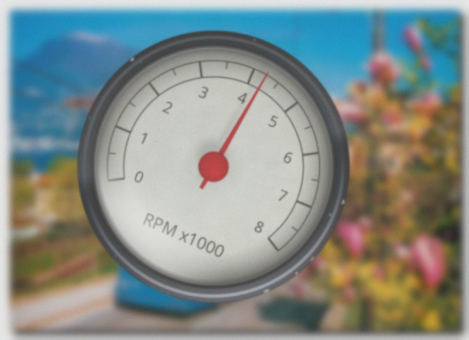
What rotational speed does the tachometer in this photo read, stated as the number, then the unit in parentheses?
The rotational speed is 4250 (rpm)
